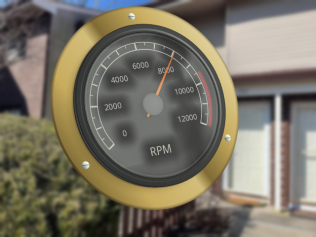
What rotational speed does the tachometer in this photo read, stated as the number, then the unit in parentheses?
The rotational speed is 8000 (rpm)
